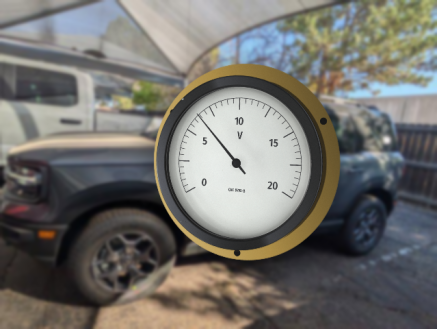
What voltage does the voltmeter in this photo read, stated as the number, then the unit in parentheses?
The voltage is 6.5 (V)
